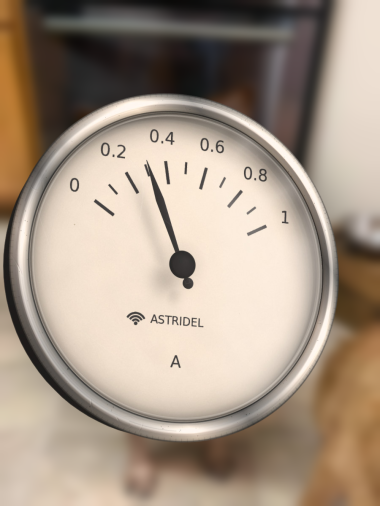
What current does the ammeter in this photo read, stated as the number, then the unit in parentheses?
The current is 0.3 (A)
